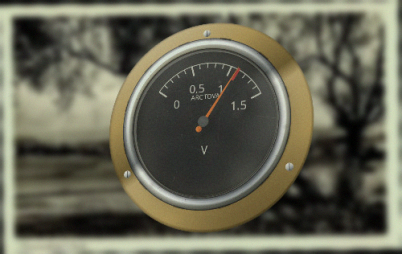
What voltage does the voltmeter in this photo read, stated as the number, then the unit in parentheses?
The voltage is 1.1 (V)
